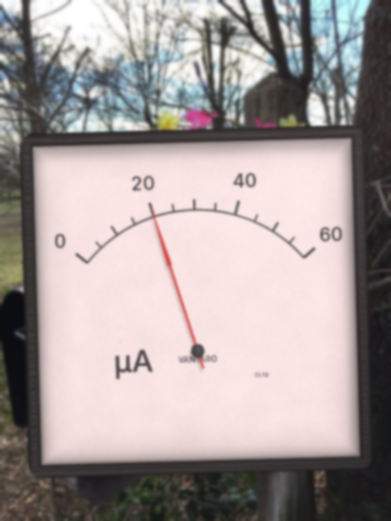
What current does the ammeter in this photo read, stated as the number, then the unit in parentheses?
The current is 20 (µA)
